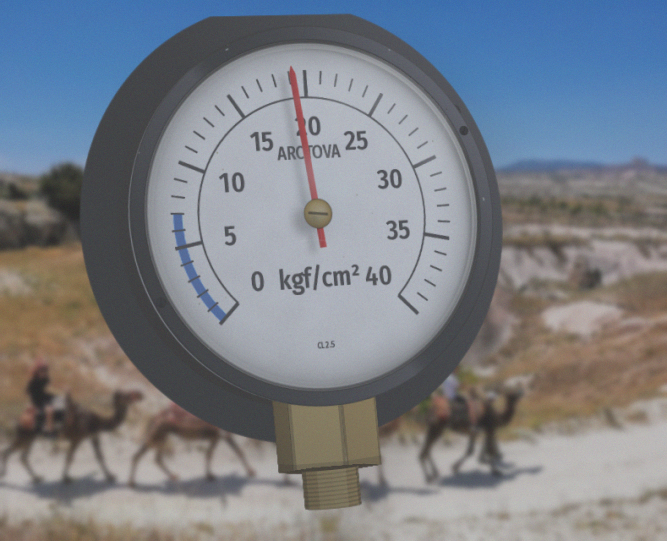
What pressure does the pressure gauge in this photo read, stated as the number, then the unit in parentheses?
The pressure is 19 (kg/cm²)
